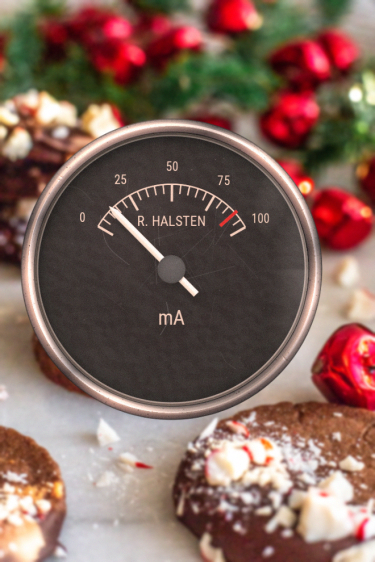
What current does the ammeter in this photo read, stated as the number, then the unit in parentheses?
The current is 12.5 (mA)
